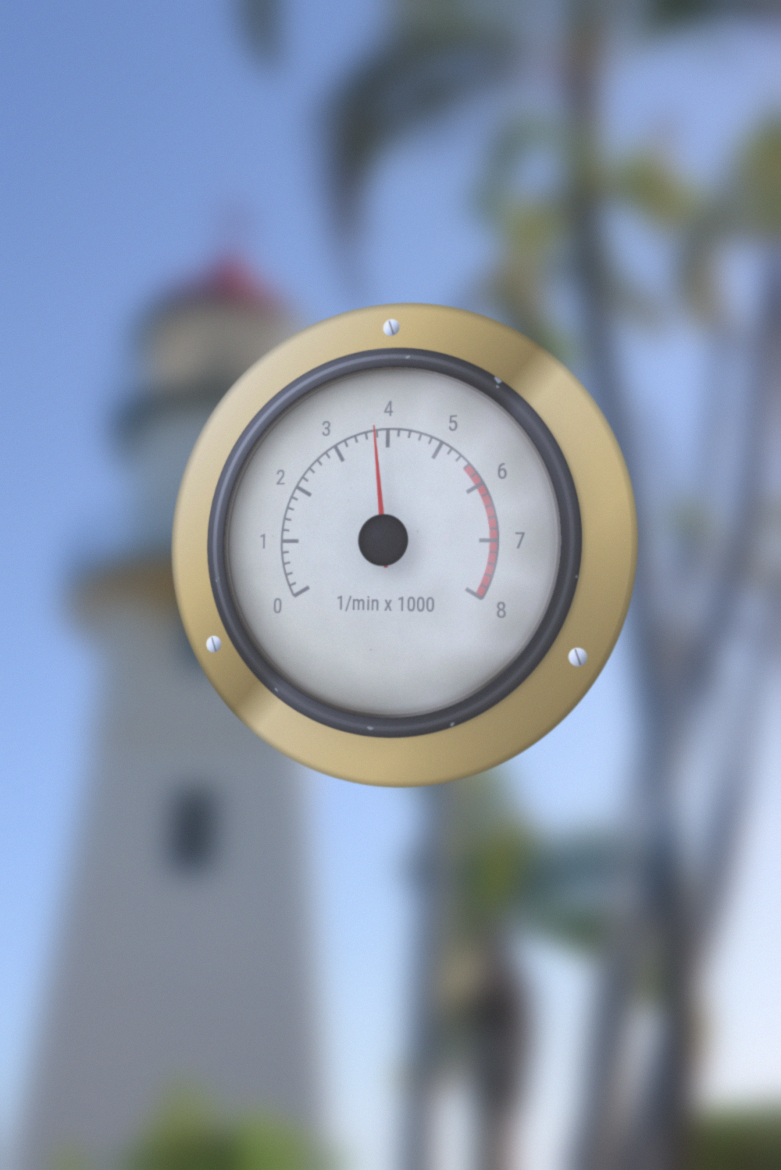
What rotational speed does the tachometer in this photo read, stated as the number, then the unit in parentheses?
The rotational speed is 3800 (rpm)
